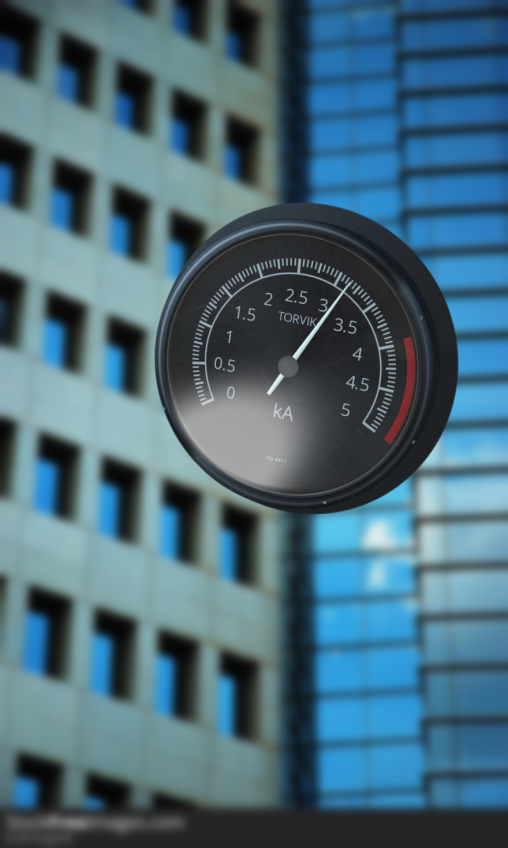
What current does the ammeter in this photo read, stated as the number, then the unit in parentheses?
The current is 3.15 (kA)
